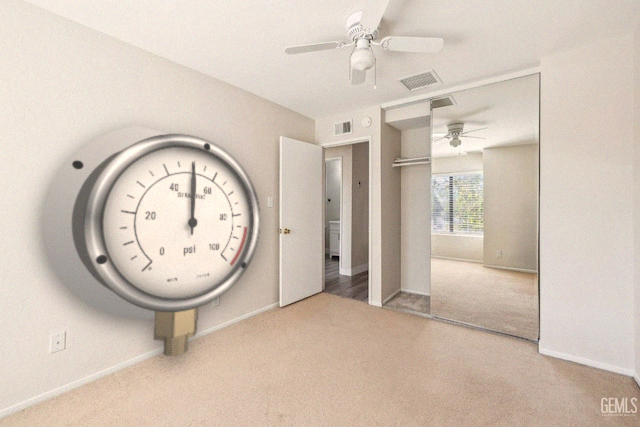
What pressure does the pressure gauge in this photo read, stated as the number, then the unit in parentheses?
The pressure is 50 (psi)
